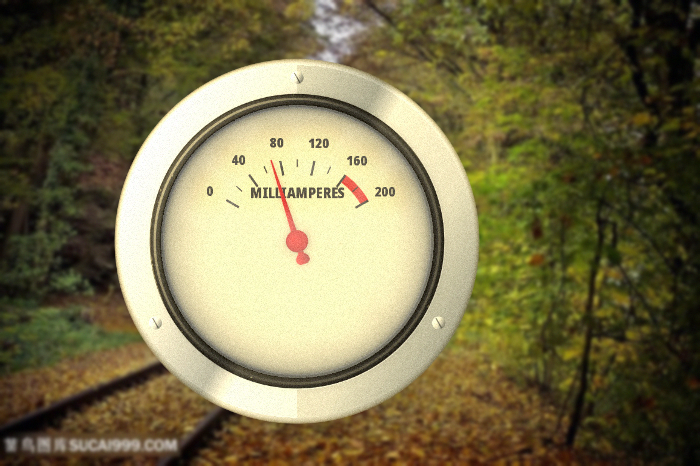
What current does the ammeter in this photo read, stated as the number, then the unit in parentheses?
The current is 70 (mA)
